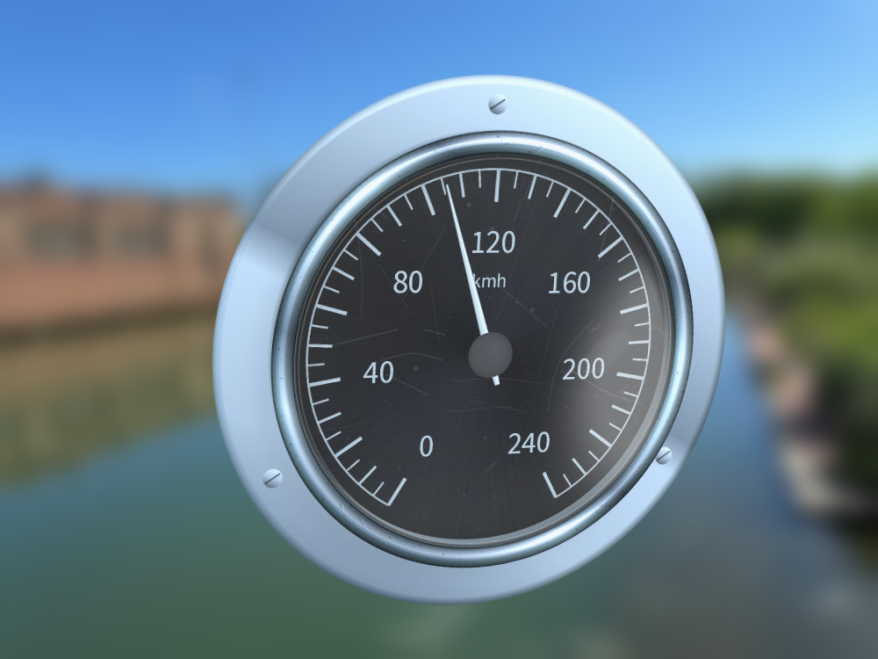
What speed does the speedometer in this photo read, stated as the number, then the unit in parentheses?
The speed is 105 (km/h)
